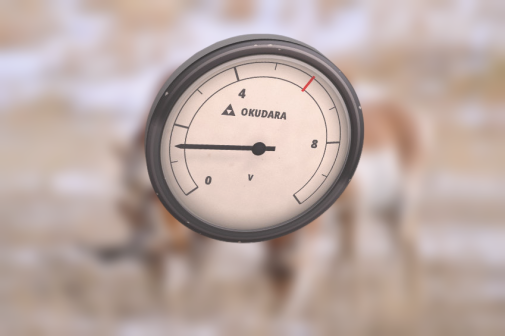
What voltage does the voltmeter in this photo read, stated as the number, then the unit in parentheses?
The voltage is 1.5 (V)
